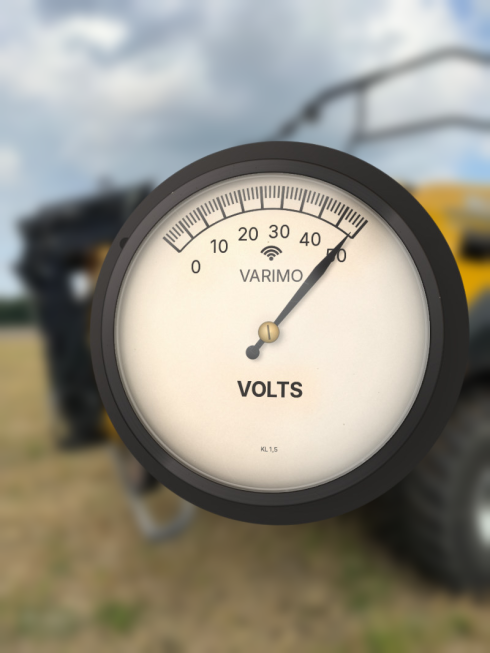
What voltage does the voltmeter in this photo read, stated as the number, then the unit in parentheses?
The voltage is 49 (V)
